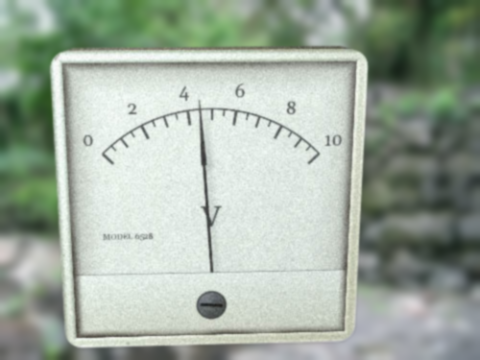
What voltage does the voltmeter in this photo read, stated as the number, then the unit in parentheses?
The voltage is 4.5 (V)
